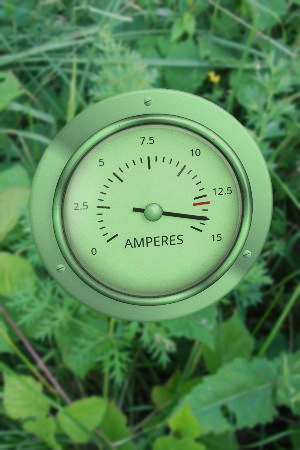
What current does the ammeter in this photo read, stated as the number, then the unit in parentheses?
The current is 14 (A)
